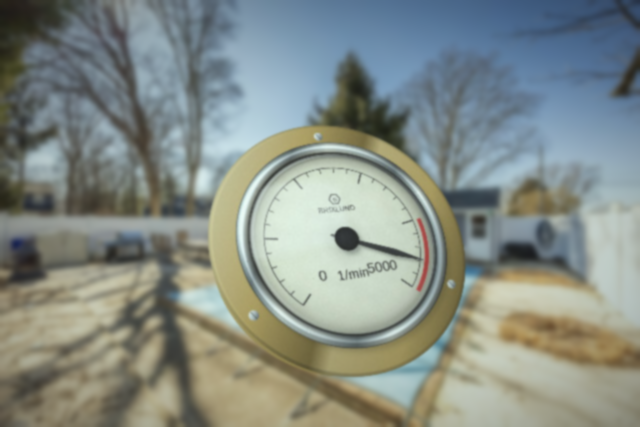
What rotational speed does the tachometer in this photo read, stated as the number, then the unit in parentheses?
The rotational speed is 4600 (rpm)
